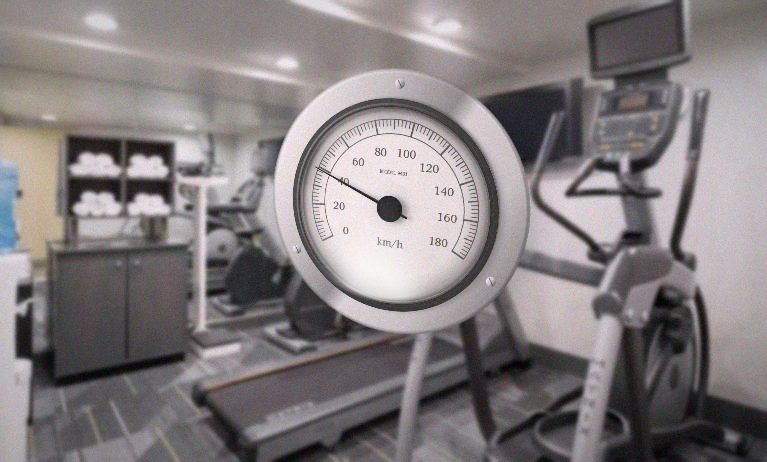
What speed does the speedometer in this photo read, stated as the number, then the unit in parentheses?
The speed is 40 (km/h)
